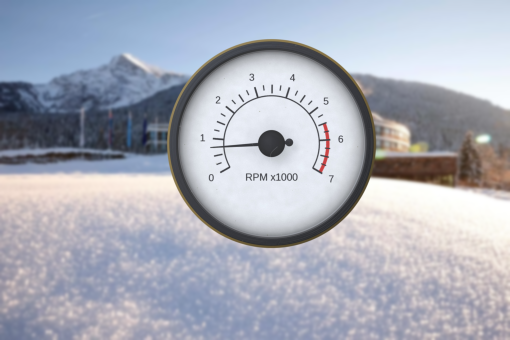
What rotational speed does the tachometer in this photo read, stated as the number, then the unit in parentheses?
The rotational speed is 750 (rpm)
